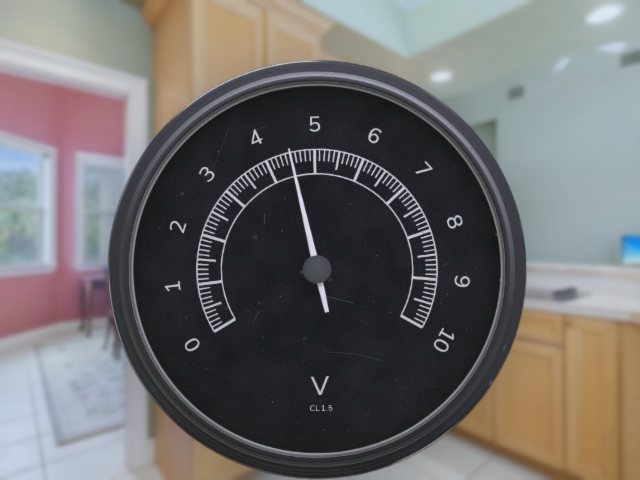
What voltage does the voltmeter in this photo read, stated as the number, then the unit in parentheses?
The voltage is 4.5 (V)
